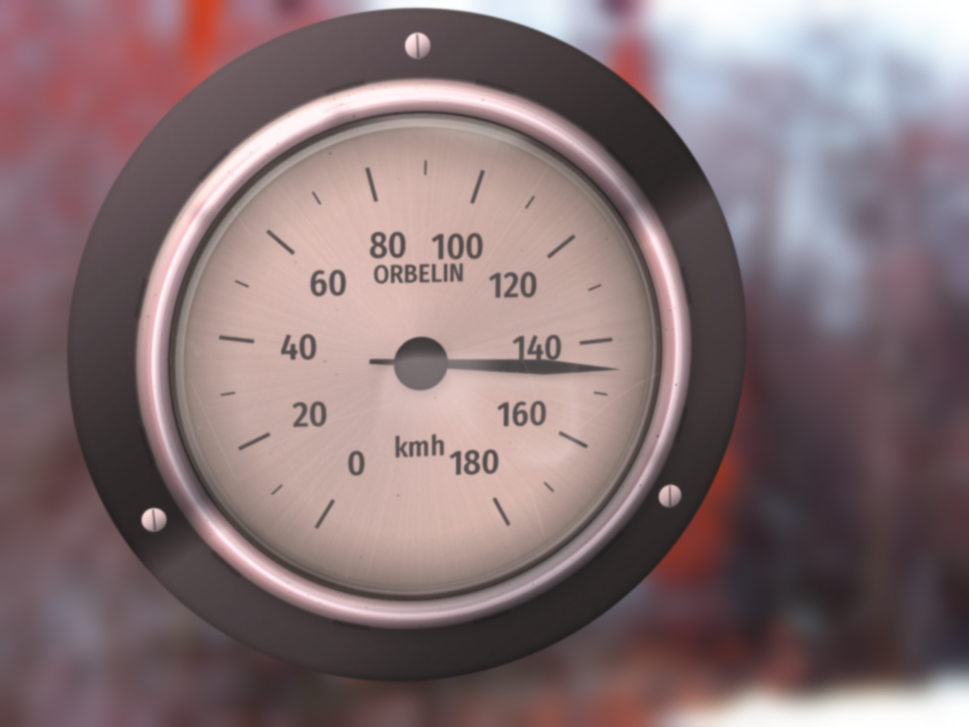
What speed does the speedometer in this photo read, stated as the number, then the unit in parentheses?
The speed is 145 (km/h)
